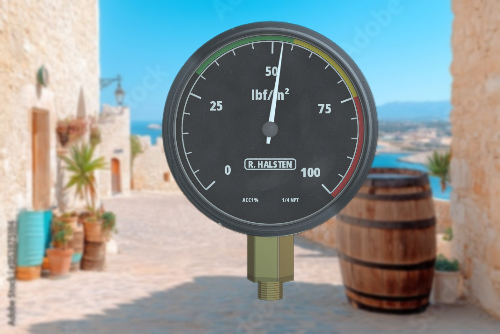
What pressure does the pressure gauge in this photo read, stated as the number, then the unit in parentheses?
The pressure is 52.5 (psi)
